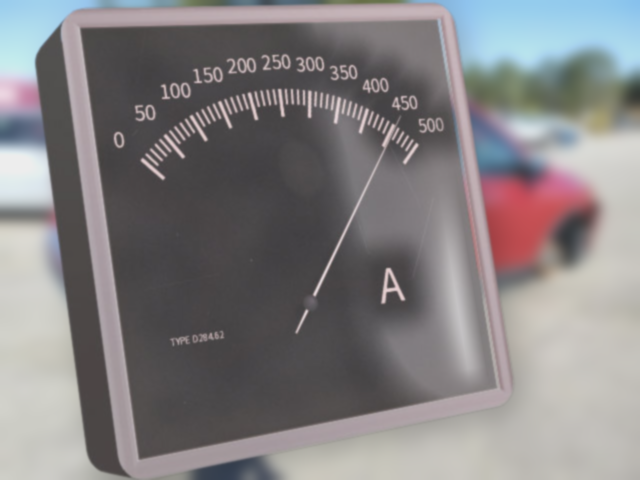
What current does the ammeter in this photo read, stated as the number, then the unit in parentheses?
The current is 450 (A)
